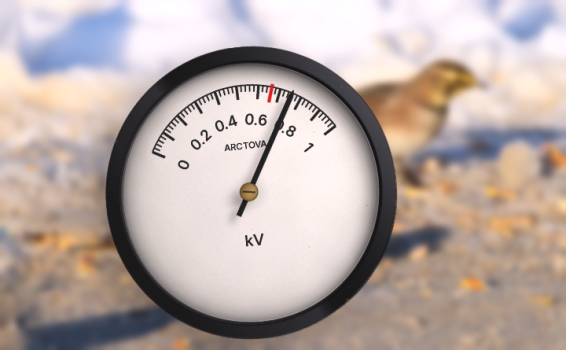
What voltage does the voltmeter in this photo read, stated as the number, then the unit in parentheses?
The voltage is 0.76 (kV)
